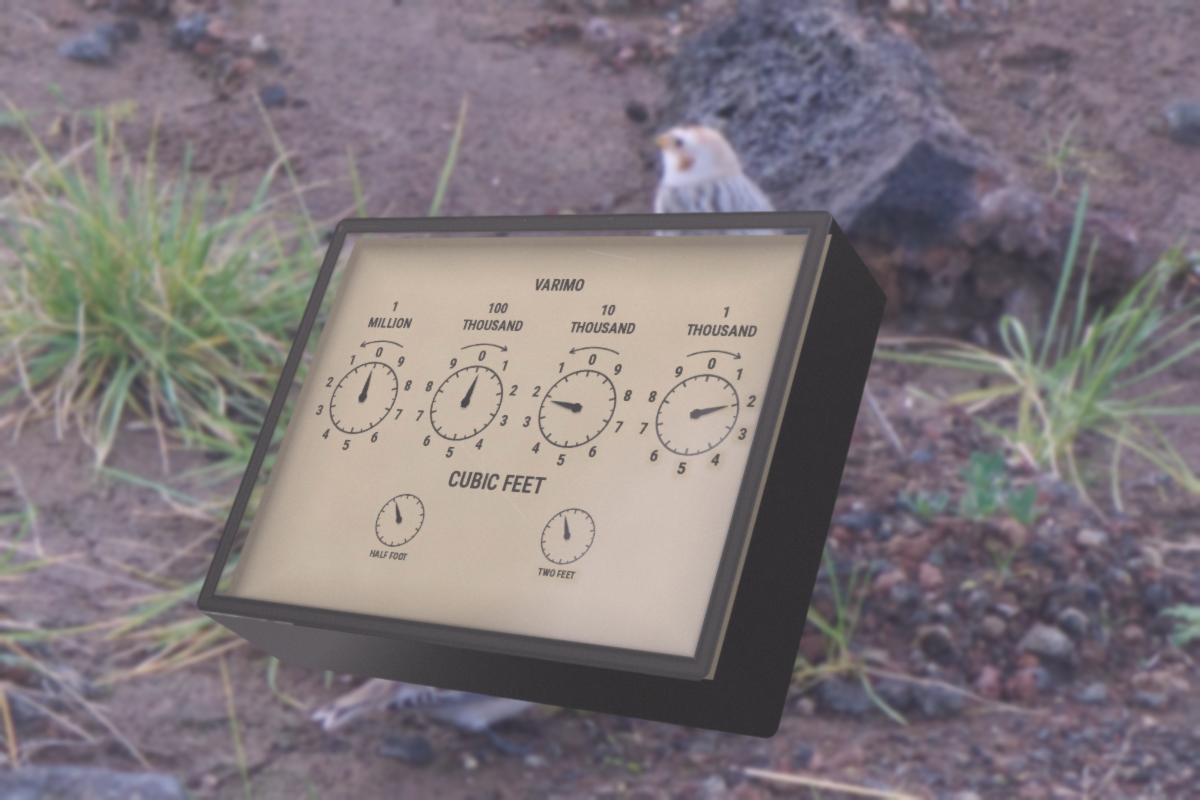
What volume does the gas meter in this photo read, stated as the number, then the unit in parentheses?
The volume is 2200 (ft³)
